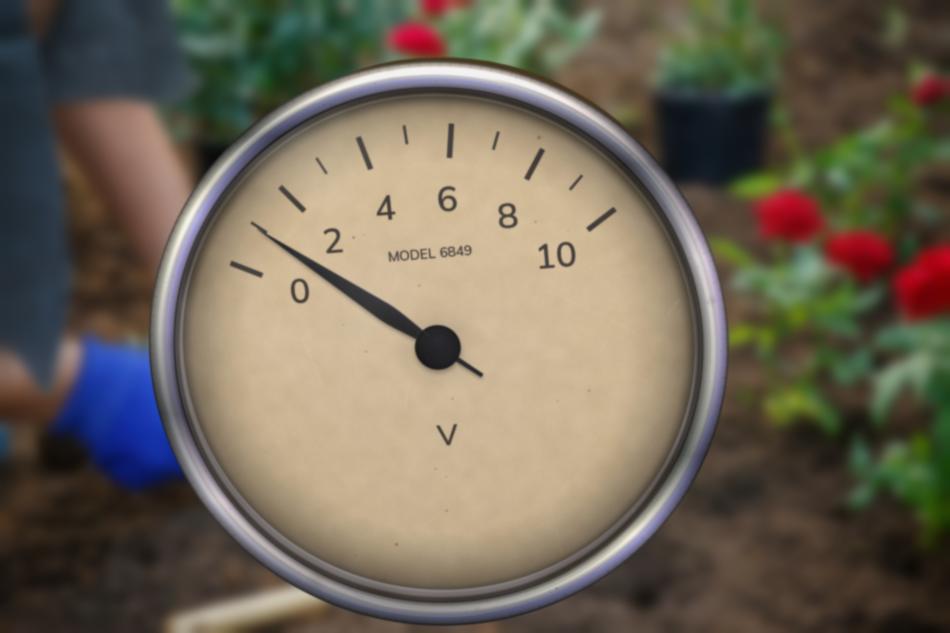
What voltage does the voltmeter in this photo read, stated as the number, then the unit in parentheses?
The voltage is 1 (V)
